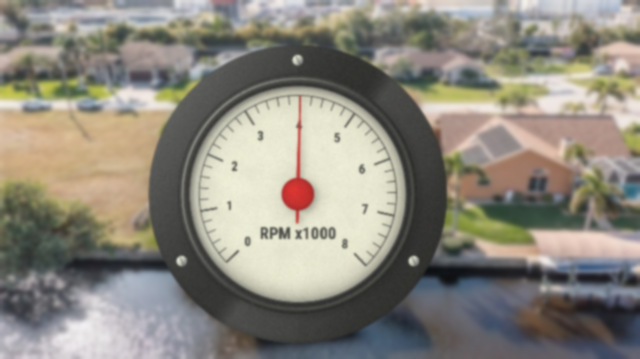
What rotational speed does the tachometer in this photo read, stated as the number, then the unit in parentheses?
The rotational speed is 4000 (rpm)
